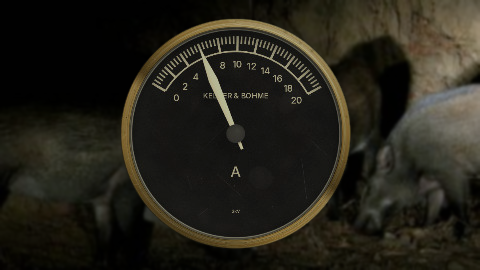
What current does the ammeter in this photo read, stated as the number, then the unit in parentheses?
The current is 6 (A)
